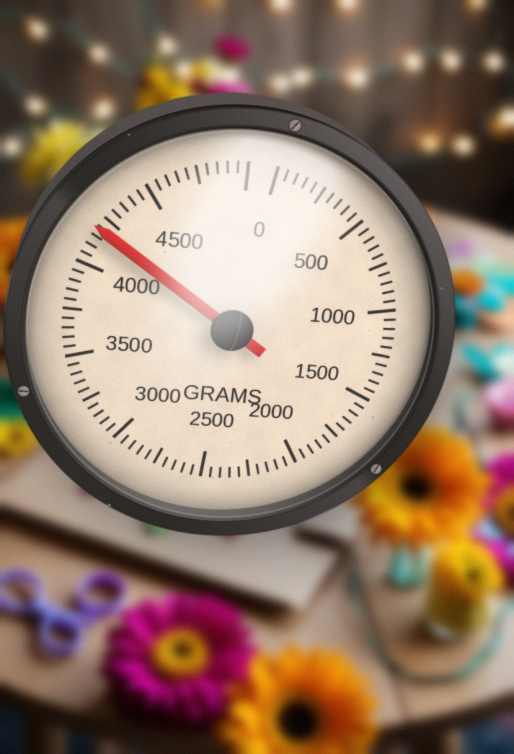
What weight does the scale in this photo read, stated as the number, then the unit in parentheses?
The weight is 4200 (g)
